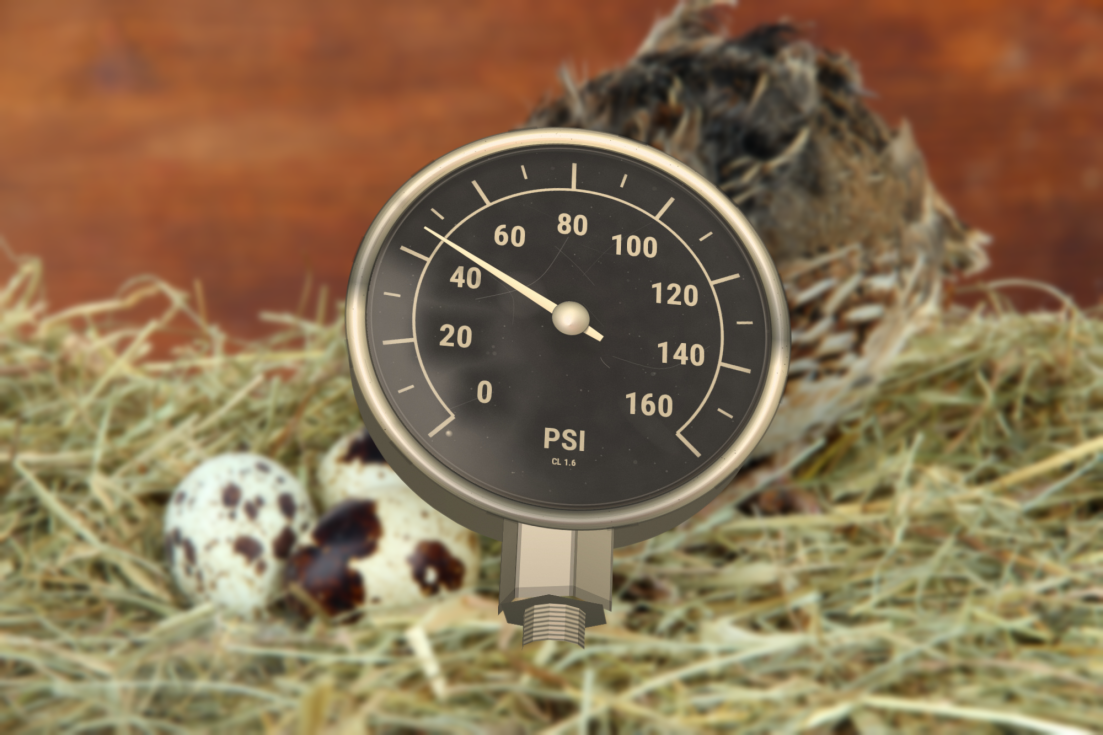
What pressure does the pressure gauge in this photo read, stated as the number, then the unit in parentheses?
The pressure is 45 (psi)
